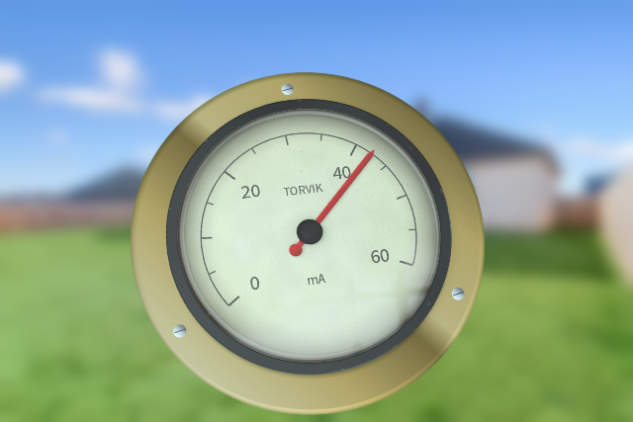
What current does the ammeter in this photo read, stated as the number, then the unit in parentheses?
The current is 42.5 (mA)
